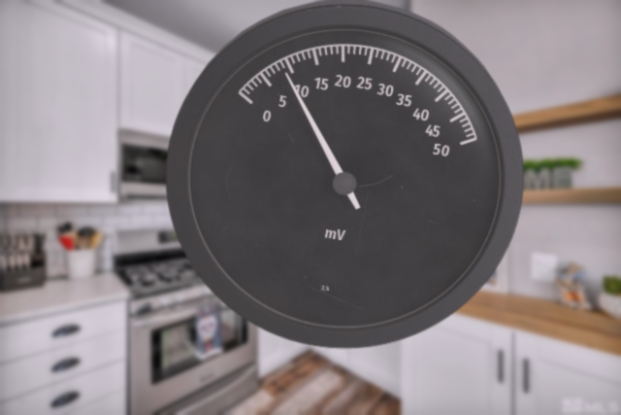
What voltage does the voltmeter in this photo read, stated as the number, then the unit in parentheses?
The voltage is 9 (mV)
